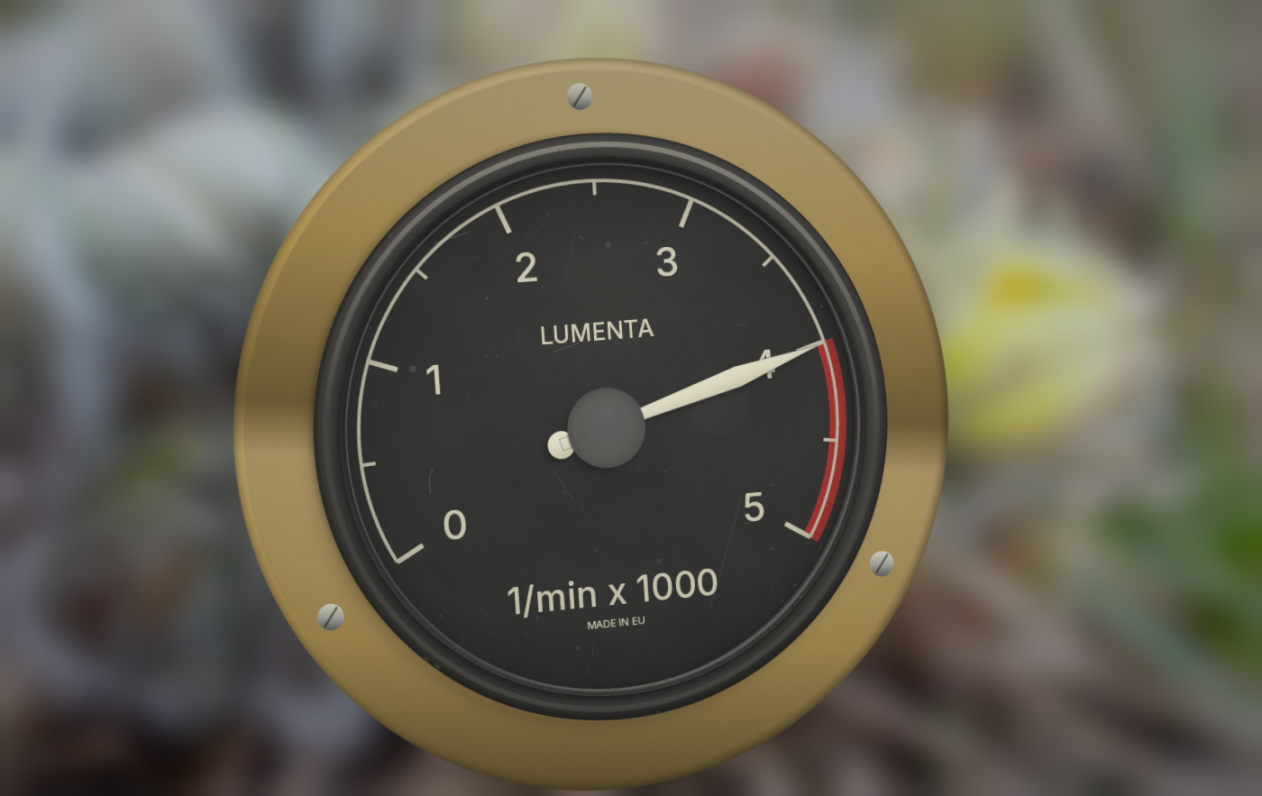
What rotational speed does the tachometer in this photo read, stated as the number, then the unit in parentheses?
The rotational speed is 4000 (rpm)
